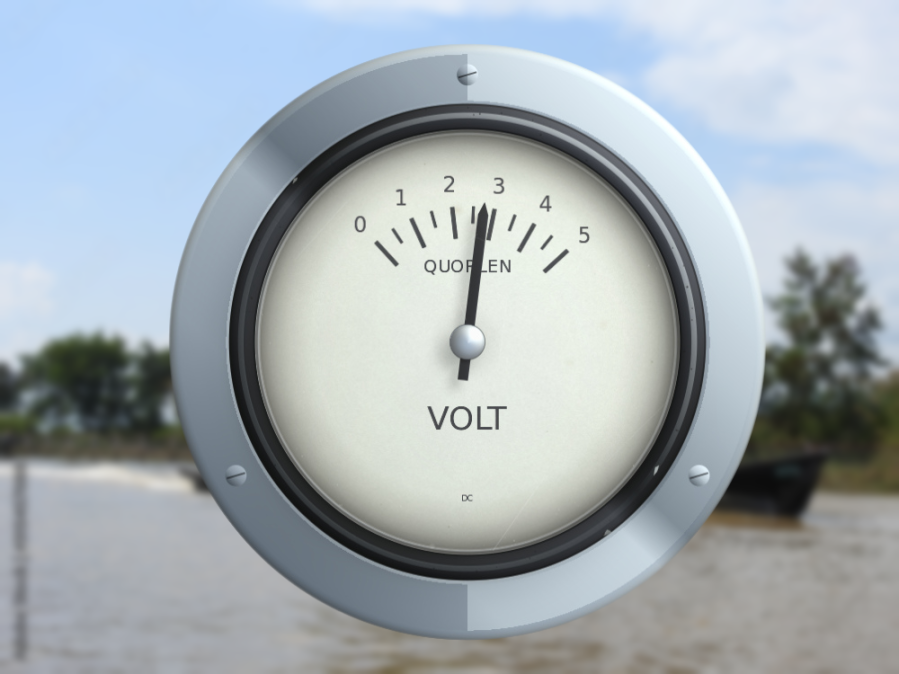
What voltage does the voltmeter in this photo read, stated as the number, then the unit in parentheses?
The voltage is 2.75 (V)
